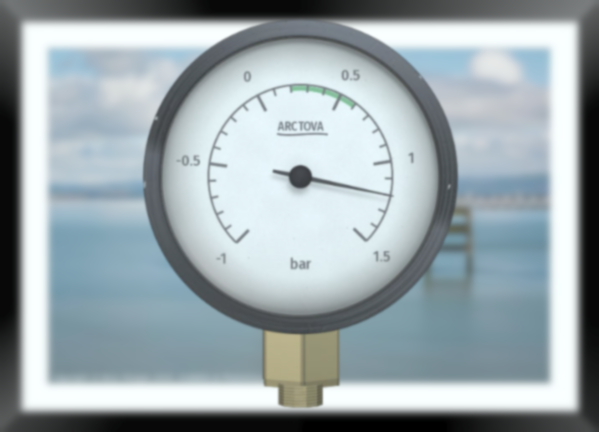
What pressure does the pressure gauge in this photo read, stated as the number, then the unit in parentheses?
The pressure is 1.2 (bar)
